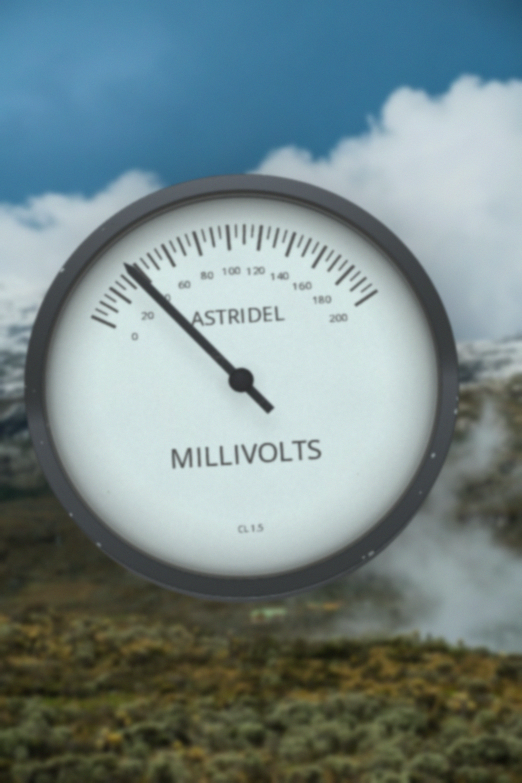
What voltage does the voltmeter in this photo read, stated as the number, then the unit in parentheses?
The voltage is 35 (mV)
